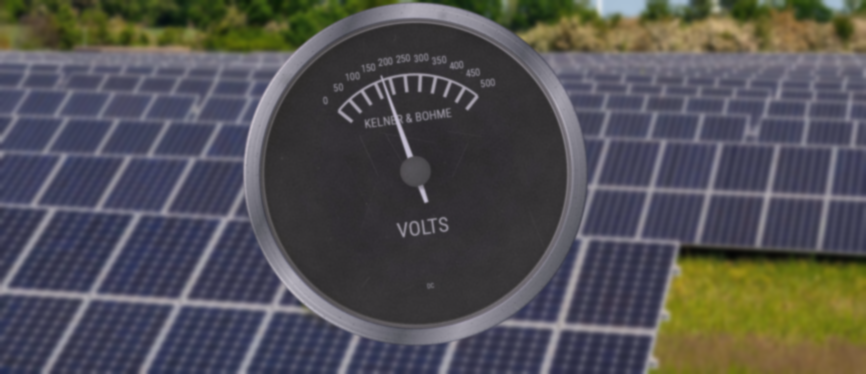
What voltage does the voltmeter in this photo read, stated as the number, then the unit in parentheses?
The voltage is 175 (V)
